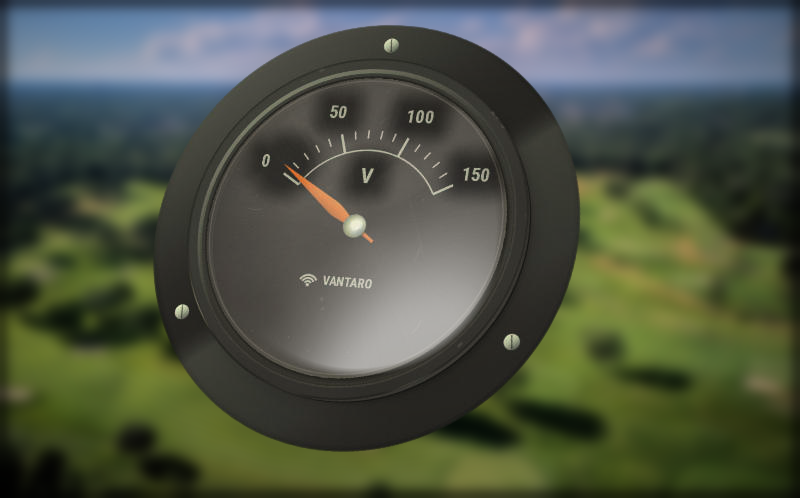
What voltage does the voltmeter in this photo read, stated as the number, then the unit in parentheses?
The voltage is 5 (V)
